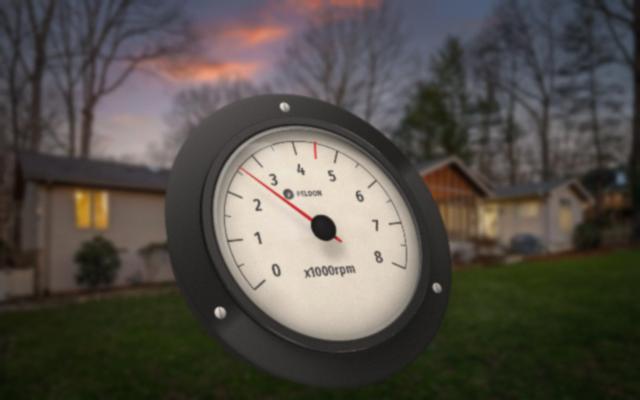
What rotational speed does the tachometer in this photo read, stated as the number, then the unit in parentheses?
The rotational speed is 2500 (rpm)
